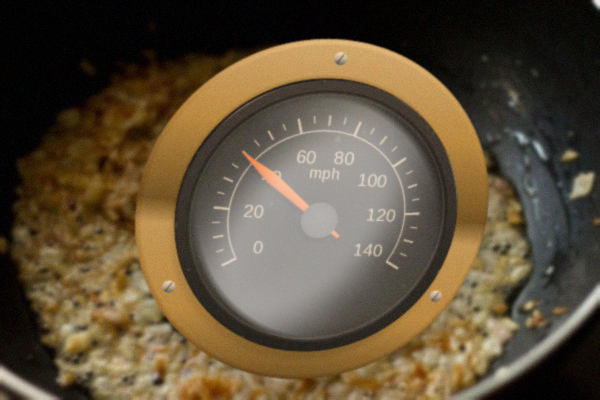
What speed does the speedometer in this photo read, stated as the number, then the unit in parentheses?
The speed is 40 (mph)
